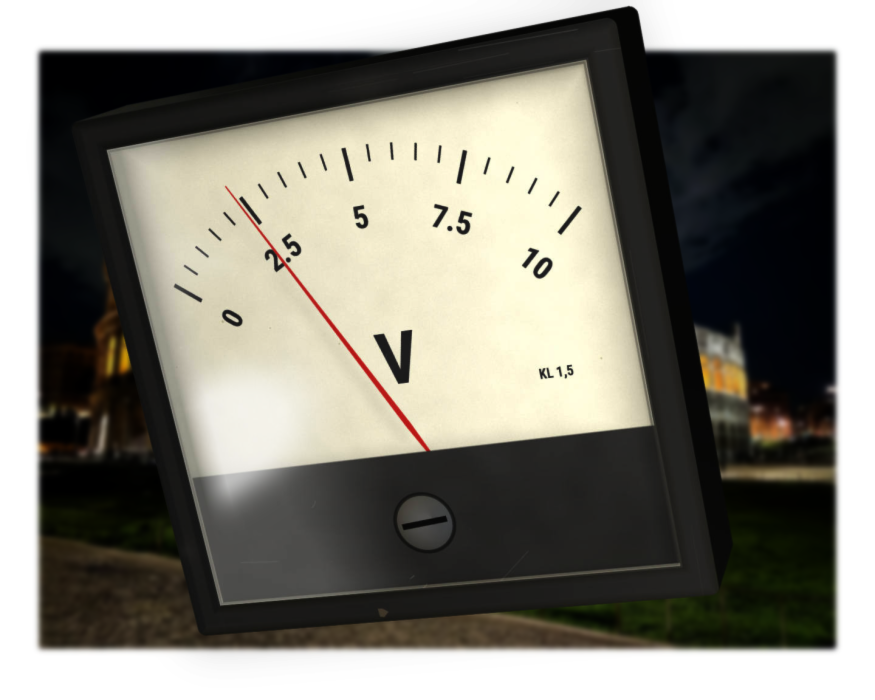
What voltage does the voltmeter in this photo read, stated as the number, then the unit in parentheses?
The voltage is 2.5 (V)
